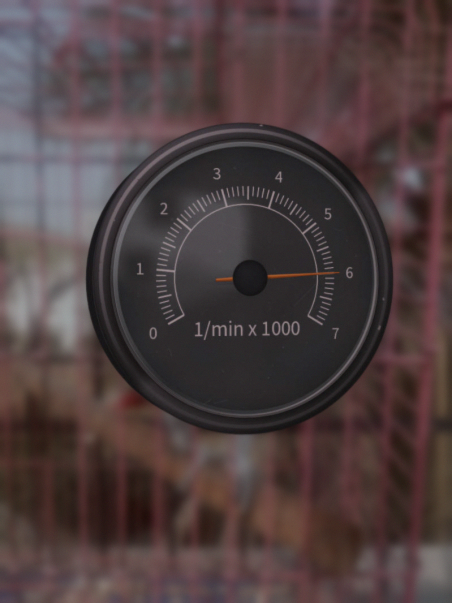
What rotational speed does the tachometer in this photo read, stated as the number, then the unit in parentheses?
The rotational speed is 6000 (rpm)
